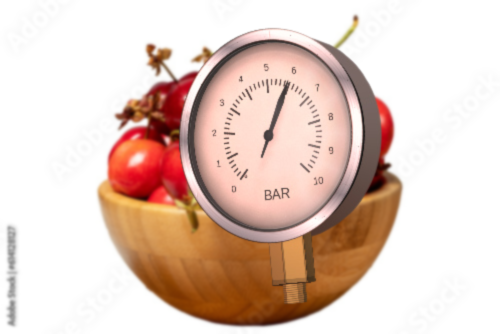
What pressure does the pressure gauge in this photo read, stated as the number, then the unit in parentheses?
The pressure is 6 (bar)
